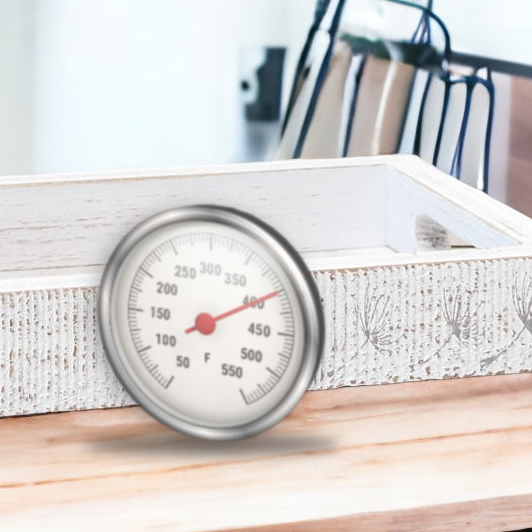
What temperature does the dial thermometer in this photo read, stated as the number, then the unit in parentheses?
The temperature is 400 (°F)
